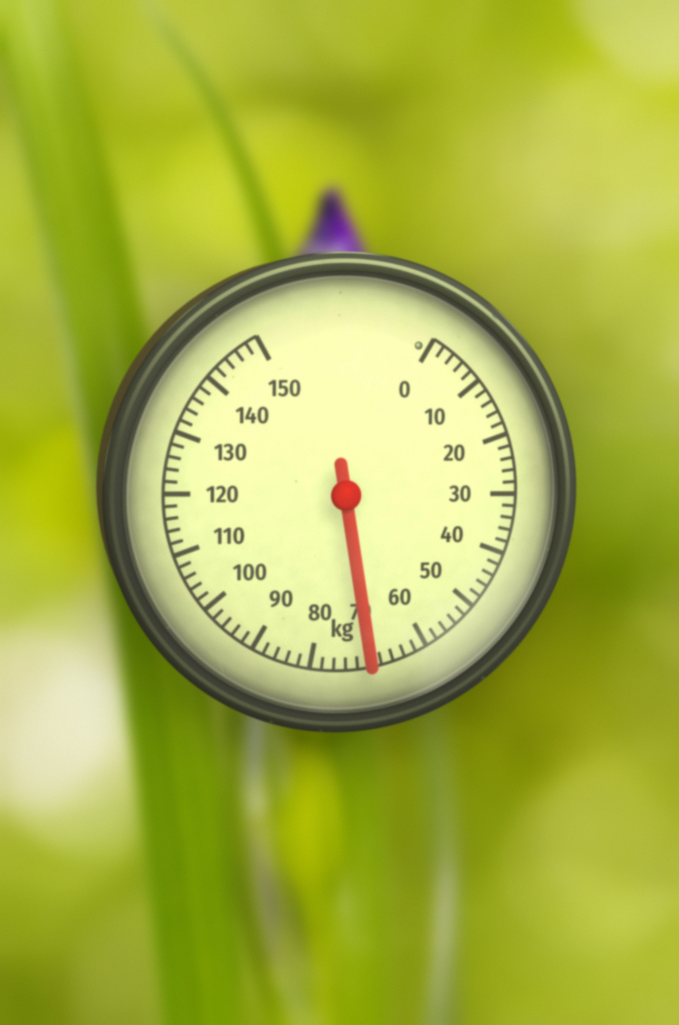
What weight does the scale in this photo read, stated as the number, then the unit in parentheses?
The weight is 70 (kg)
